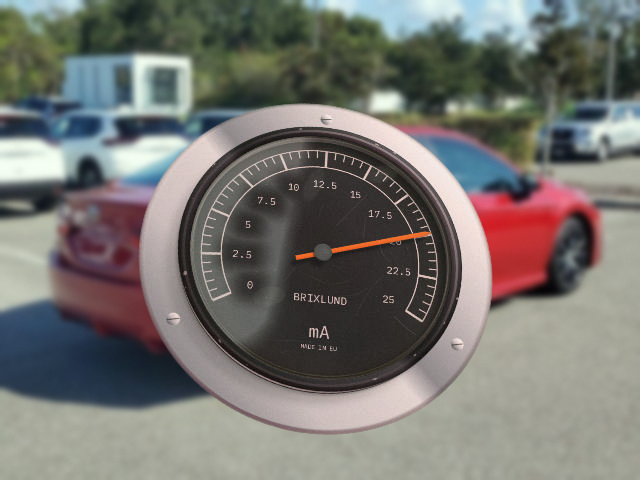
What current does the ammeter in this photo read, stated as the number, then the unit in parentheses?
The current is 20 (mA)
